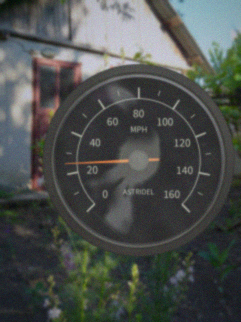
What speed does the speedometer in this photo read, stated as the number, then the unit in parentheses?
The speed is 25 (mph)
